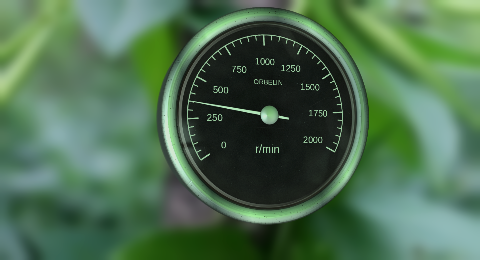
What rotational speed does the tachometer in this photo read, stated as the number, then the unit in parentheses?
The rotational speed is 350 (rpm)
